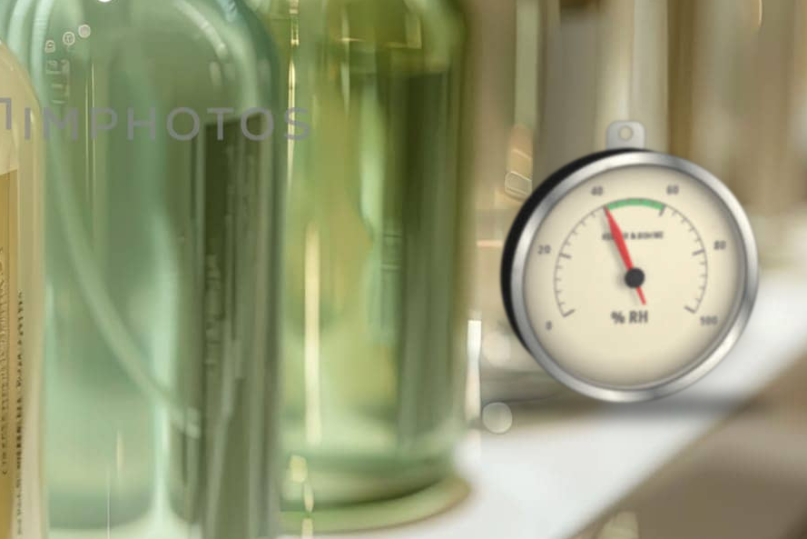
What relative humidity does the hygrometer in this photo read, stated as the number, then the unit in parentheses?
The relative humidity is 40 (%)
